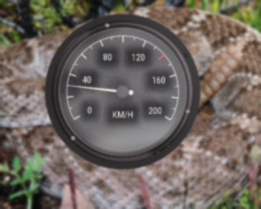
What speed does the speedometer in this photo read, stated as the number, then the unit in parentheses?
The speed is 30 (km/h)
